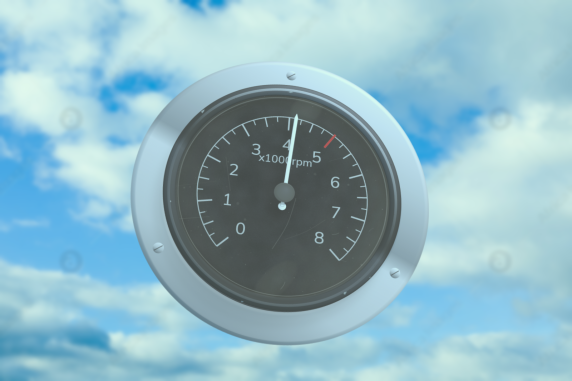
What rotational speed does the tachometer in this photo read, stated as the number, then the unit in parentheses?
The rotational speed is 4125 (rpm)
